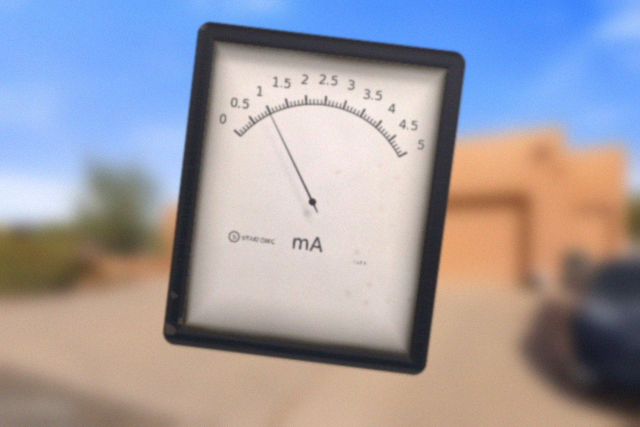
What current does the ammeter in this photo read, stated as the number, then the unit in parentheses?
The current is 1 (mA)
